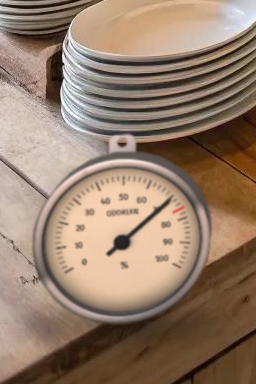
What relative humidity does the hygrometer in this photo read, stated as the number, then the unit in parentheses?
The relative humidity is 70 (%)
